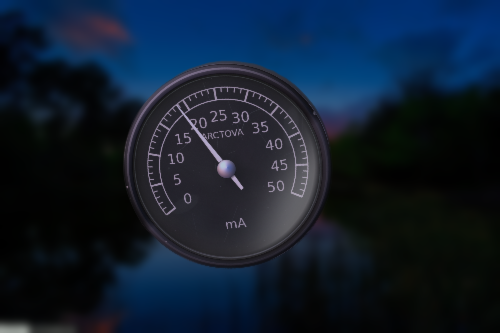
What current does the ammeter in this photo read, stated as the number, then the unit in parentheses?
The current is 19 (mA)
